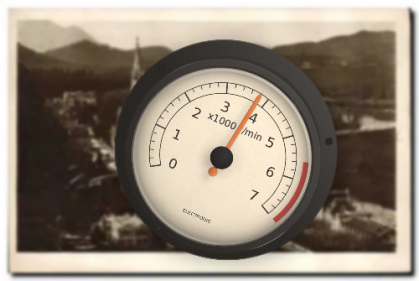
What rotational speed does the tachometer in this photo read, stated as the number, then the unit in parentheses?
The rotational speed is 3800 (rpm)
